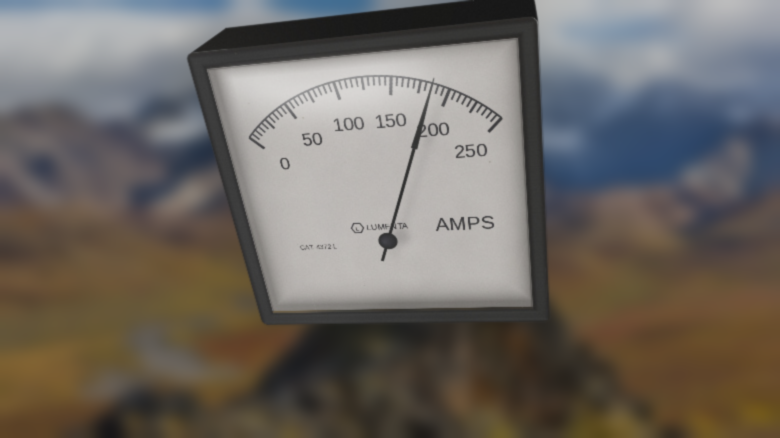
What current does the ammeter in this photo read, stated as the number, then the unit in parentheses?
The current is 185 (A)
